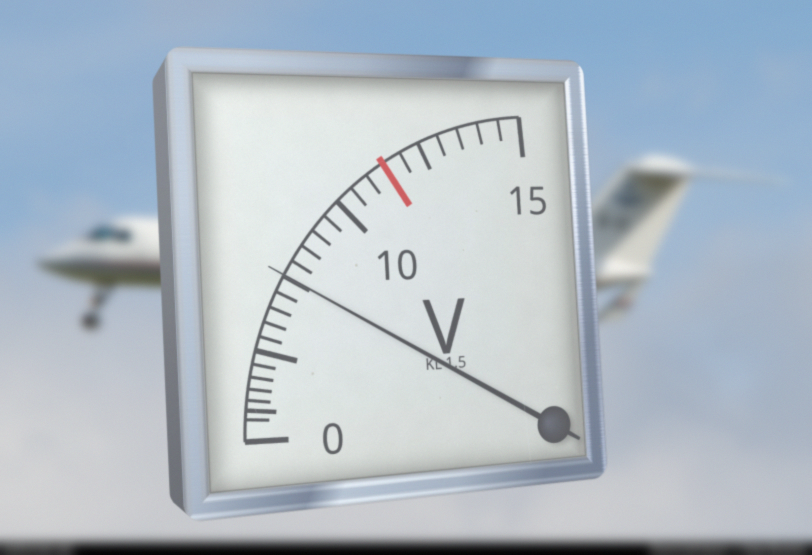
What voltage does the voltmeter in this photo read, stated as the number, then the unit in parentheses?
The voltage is 7.5 (V)
